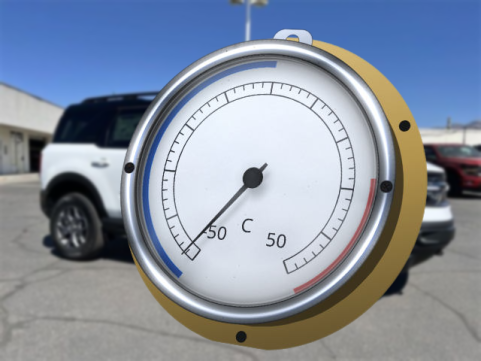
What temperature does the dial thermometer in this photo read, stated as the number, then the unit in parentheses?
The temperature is -48 (°C)
